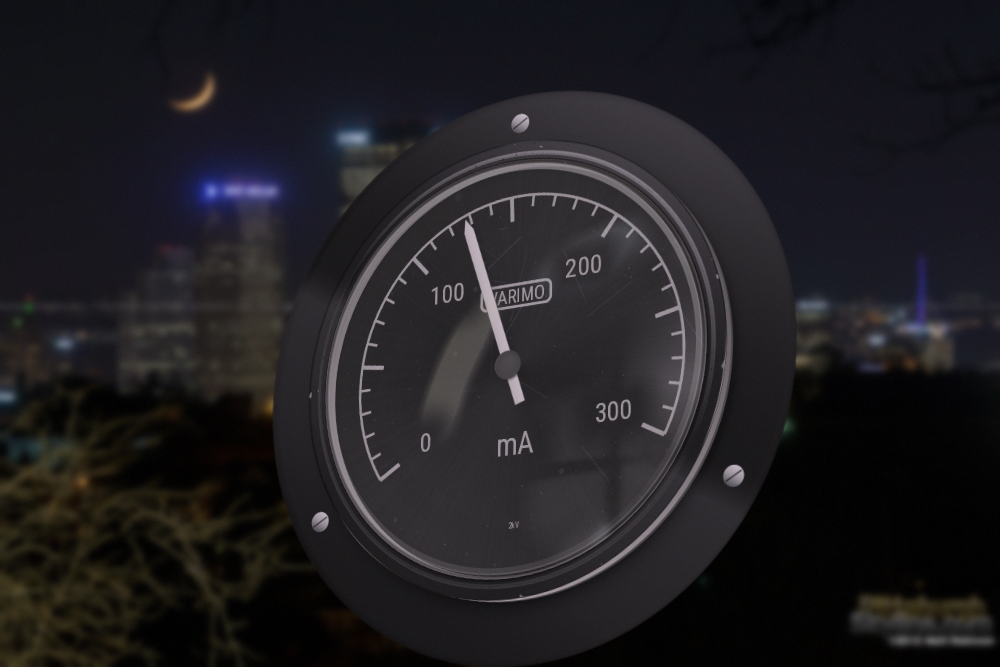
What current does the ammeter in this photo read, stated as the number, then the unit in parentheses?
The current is 130 (mA)
